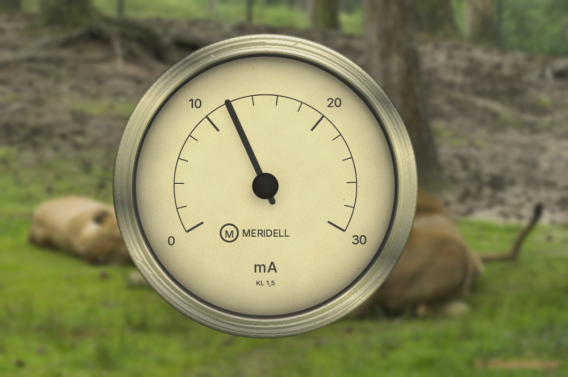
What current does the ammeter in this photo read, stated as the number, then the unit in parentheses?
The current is 12 (mA)
